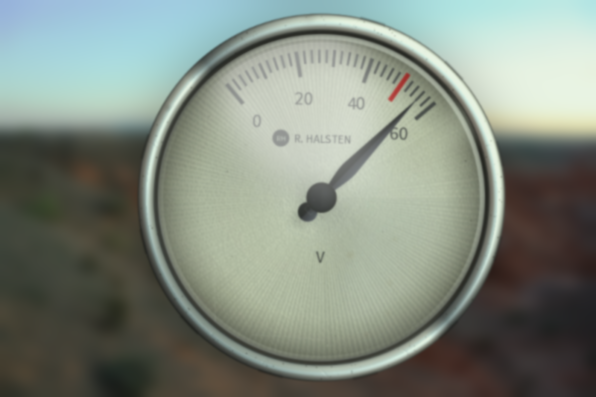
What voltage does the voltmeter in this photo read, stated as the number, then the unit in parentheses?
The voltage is 56 (V)
